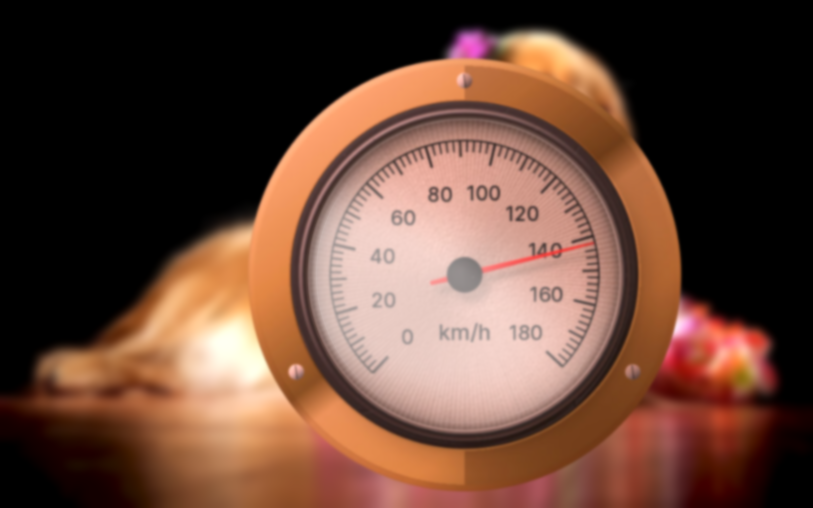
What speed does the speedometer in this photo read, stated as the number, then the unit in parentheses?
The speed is 142 (km/h)
